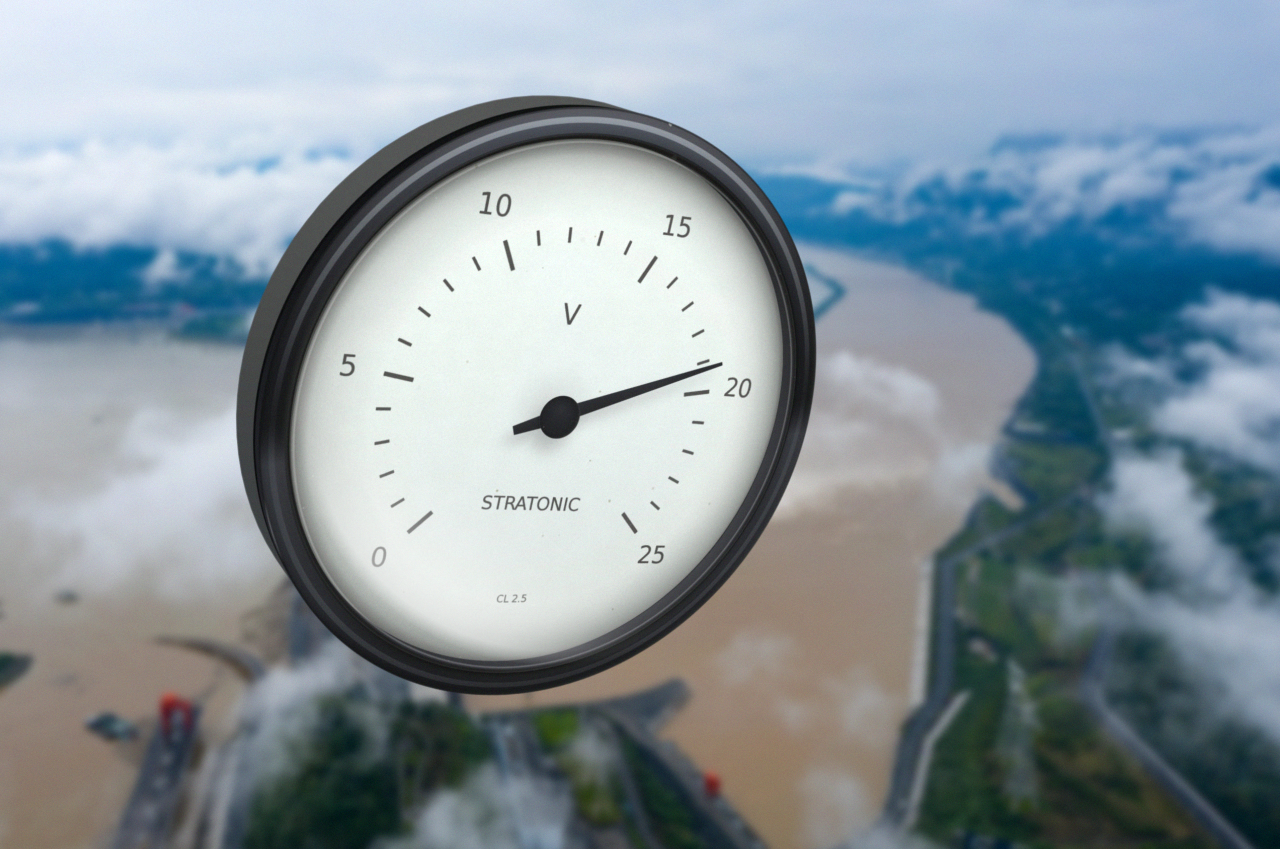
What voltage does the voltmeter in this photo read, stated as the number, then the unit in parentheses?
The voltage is 19 (V)
